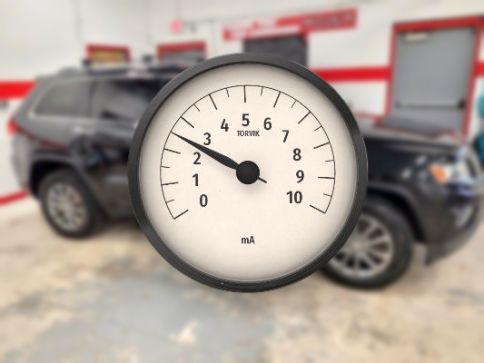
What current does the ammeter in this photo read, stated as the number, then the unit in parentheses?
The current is 2.5 (mA)
